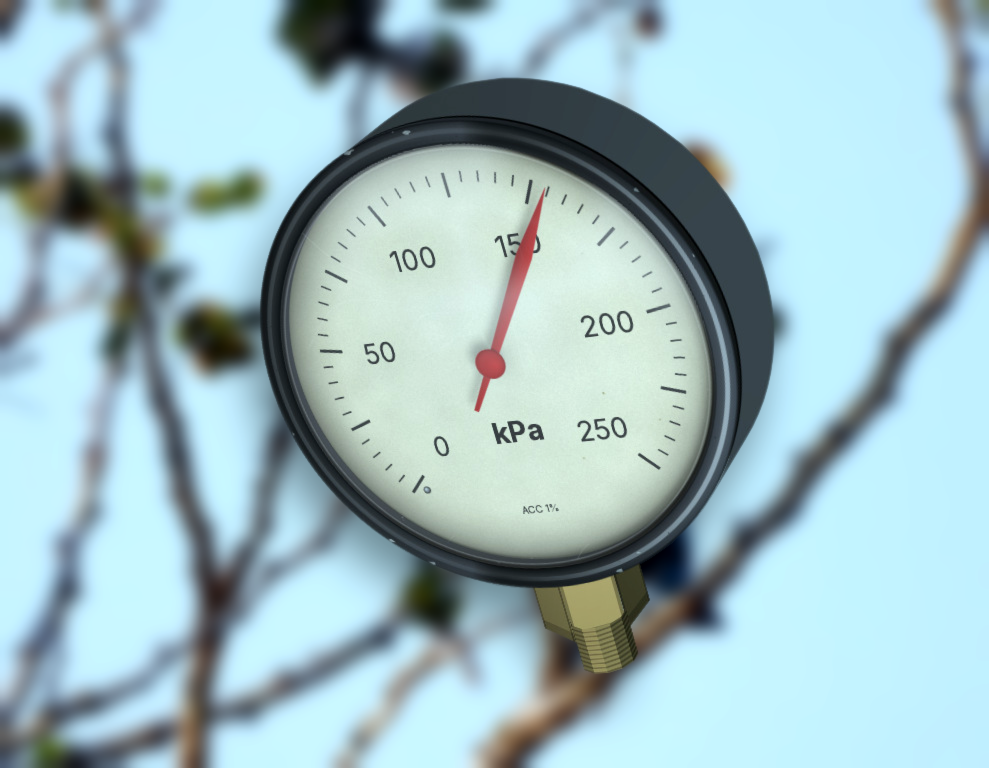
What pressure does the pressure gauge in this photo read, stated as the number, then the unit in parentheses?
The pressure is 155 (kPa)
